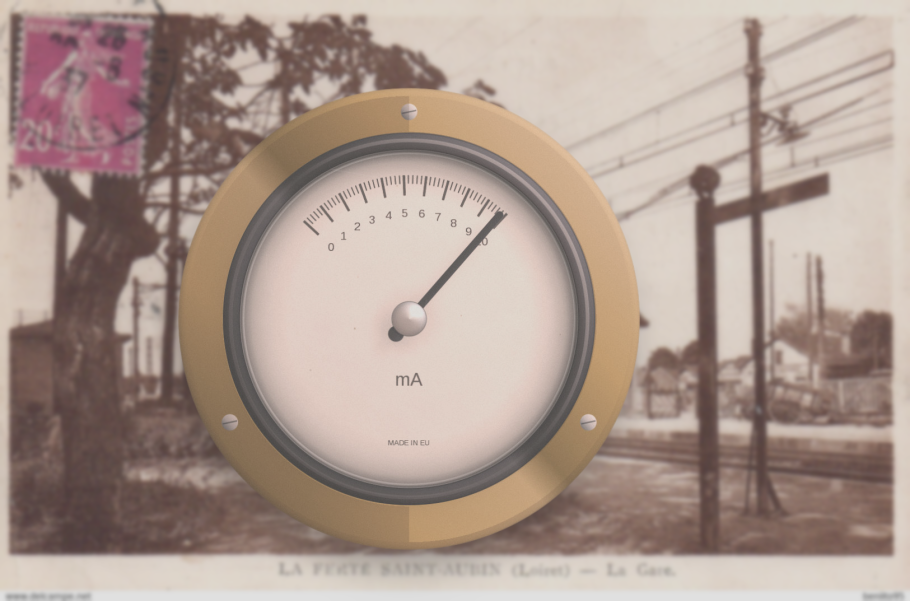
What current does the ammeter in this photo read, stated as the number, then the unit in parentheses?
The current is 9.8 (mA)
